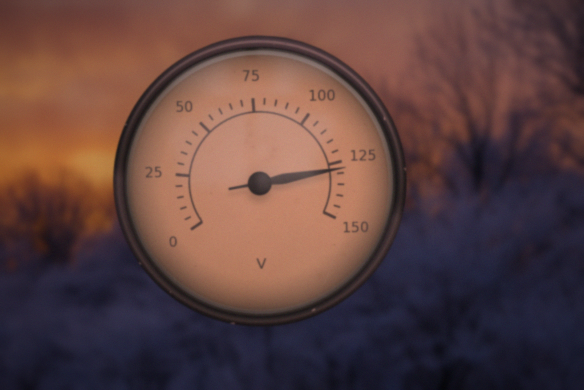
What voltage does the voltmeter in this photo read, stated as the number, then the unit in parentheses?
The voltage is 127.5 (V)
